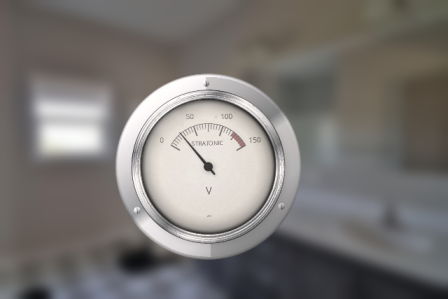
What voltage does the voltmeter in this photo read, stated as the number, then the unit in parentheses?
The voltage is 25 (V)
